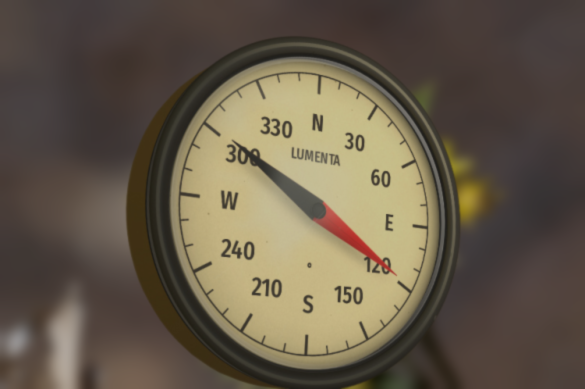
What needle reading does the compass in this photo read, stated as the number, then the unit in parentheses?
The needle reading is 120 (°)
